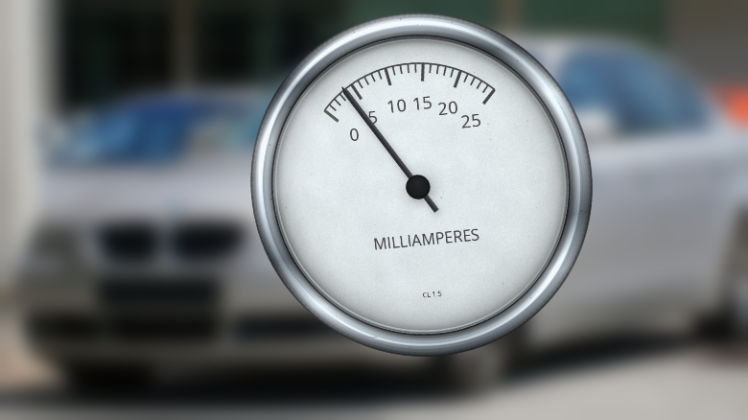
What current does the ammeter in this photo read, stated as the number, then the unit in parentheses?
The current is 4 (mA)
